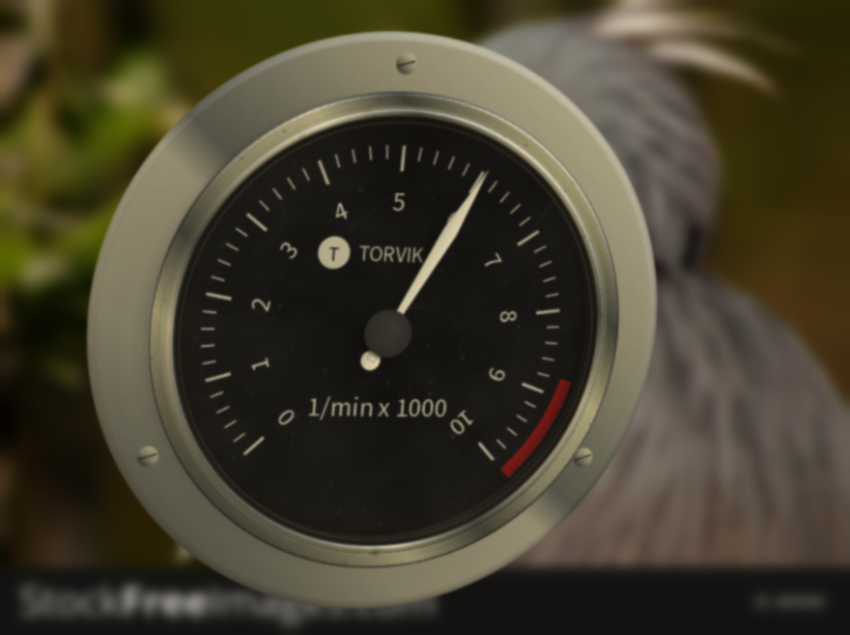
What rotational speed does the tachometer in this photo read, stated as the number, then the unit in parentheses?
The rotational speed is 6000 (rpm)
